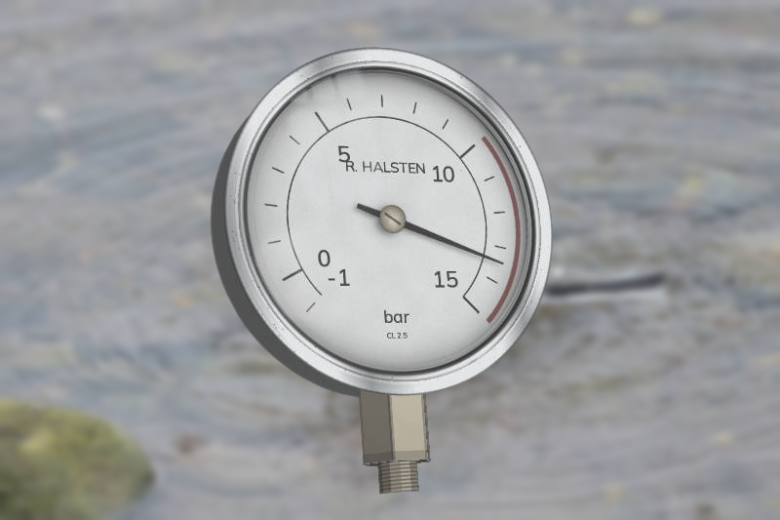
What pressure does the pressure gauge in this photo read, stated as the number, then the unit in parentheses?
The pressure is 13.5 (bar)
